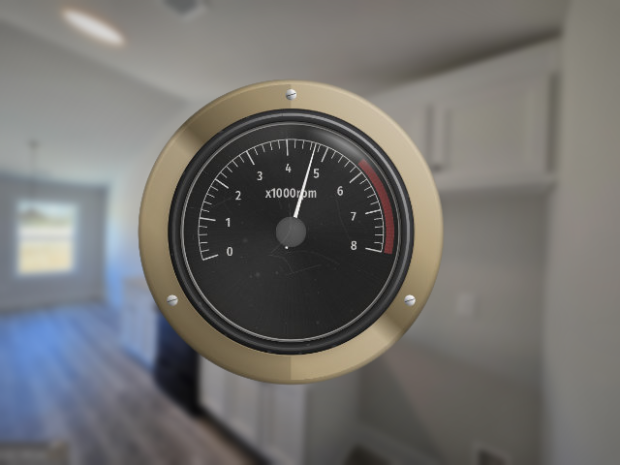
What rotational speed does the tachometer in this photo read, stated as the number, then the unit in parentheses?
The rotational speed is 4700 (rpm)
